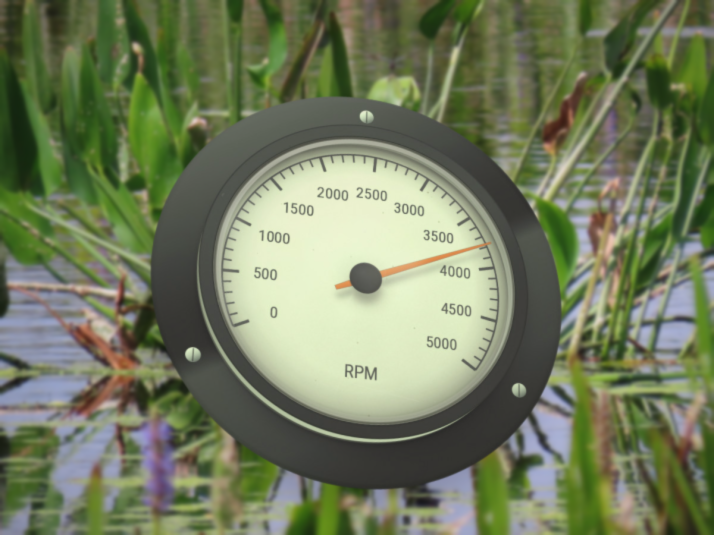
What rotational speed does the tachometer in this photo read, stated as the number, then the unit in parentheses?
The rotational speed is 3800 (rpm)
